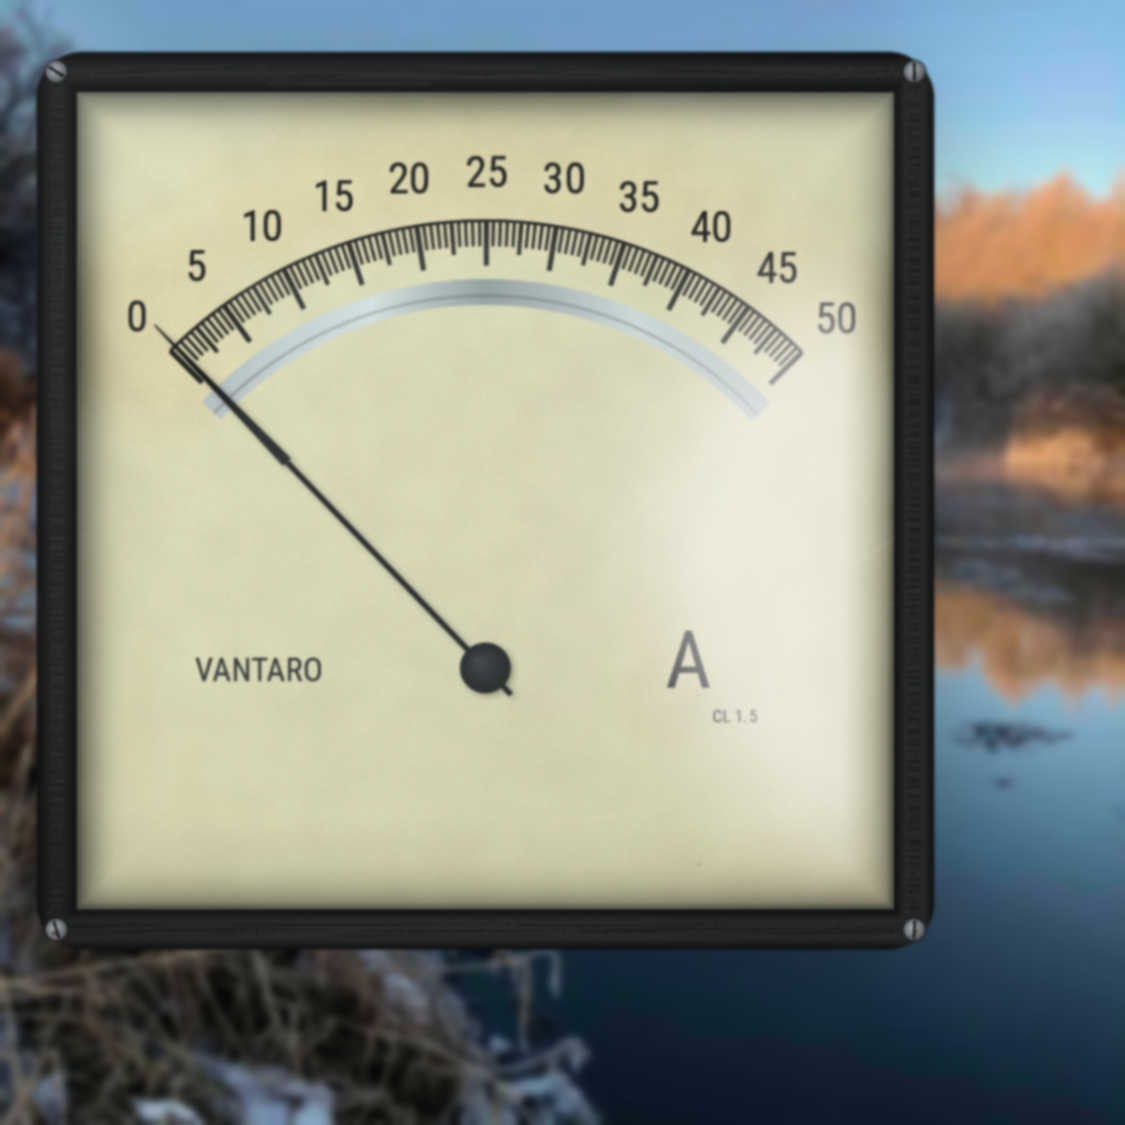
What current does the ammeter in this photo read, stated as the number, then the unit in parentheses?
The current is 0.5 (A)
